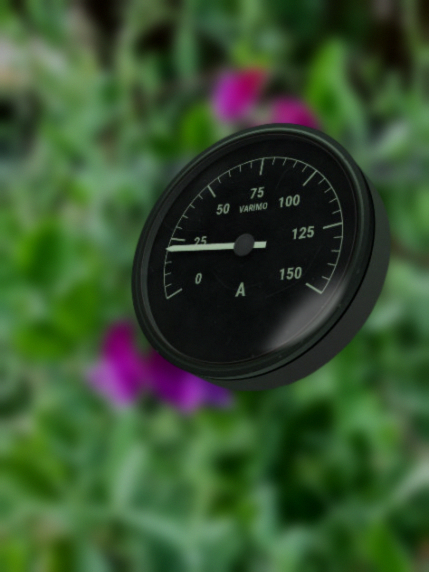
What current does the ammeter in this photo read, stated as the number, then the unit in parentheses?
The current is 20 (A)
